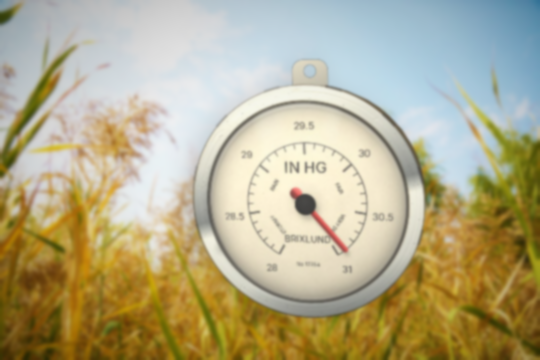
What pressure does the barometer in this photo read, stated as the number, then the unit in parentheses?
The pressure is 30.9 (inHg)
